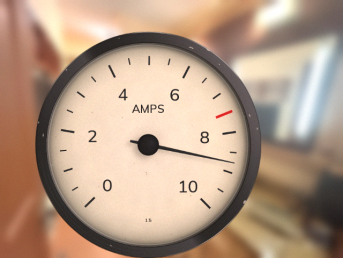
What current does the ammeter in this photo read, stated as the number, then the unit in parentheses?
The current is 8.75 (A)
